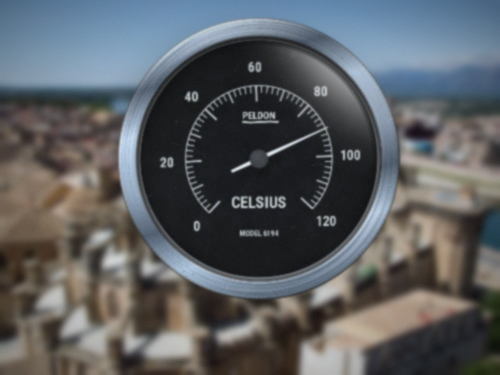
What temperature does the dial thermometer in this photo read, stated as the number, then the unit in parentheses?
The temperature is 90 (°C)
